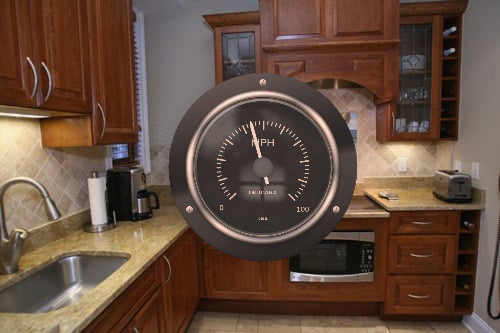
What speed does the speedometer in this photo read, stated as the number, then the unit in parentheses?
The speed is 44 (mph)
